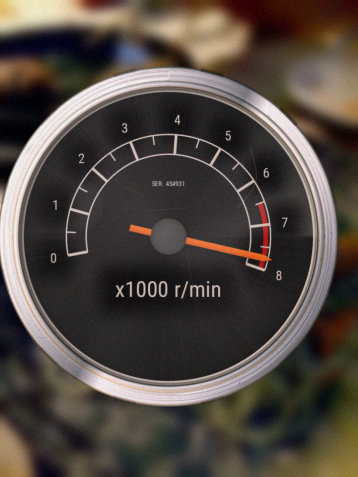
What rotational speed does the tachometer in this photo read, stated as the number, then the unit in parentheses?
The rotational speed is 7750 (rpm)
